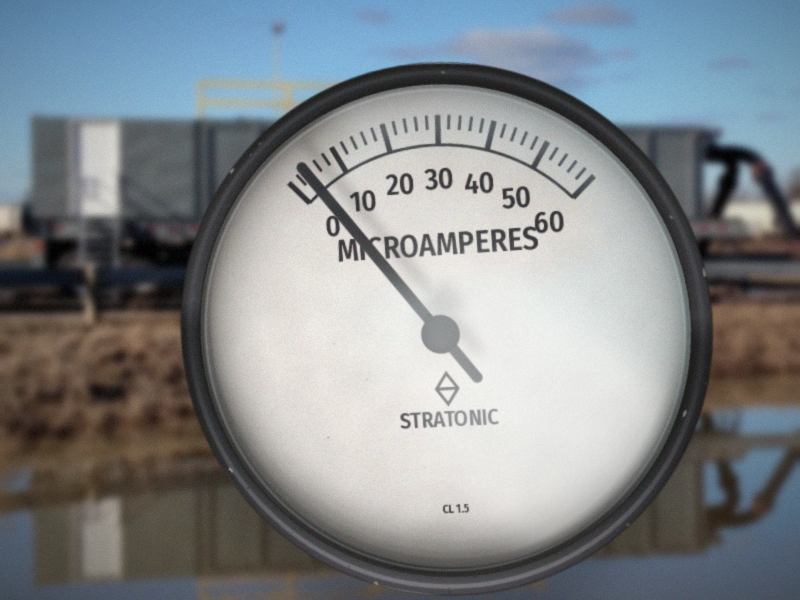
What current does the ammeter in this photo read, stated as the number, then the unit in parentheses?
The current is 4 (µA)
